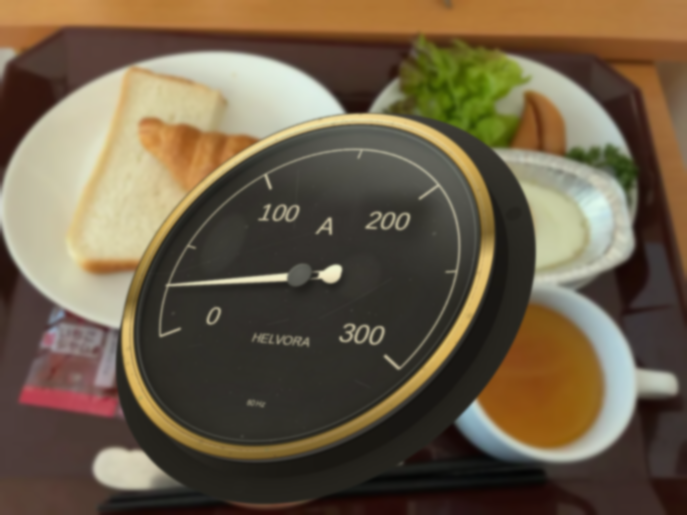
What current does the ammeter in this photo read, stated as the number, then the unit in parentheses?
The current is 25 (A)
